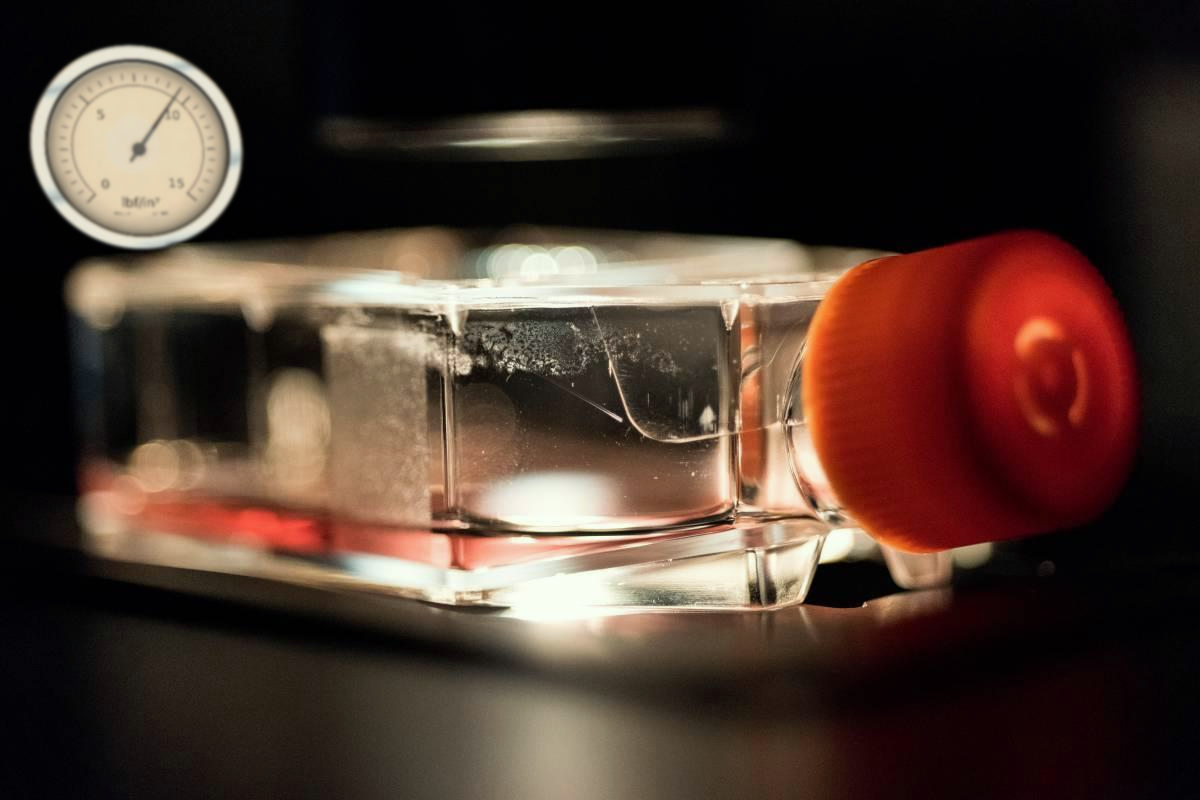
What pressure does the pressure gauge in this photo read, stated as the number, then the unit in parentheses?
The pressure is 9.5 (psi)
